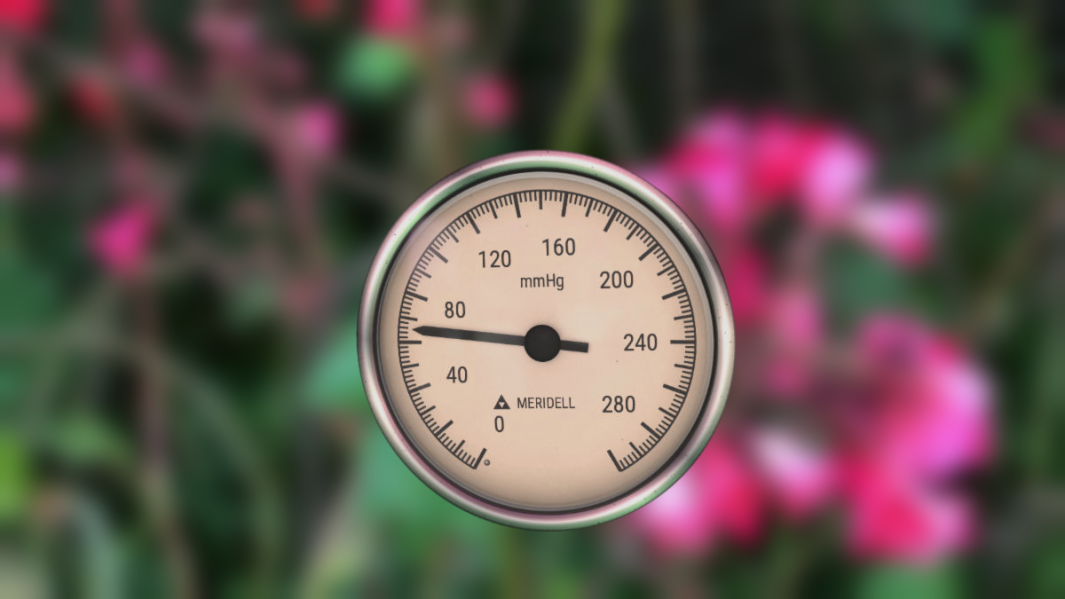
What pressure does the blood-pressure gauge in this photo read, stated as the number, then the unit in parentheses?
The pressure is 66 (mmHg)
